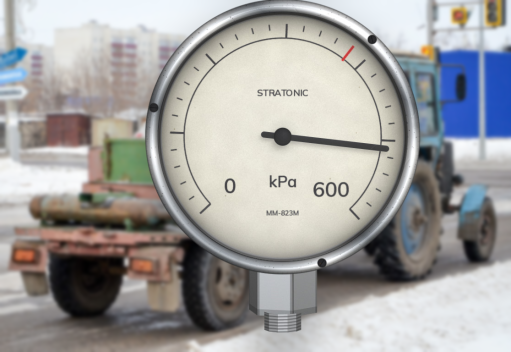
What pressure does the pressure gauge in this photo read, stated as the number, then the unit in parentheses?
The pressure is 510 (kPa)
